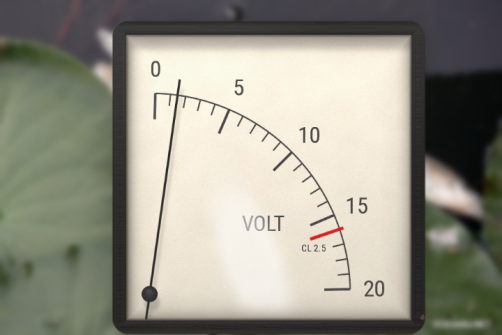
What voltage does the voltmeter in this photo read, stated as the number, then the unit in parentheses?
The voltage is 1.5 (V)
